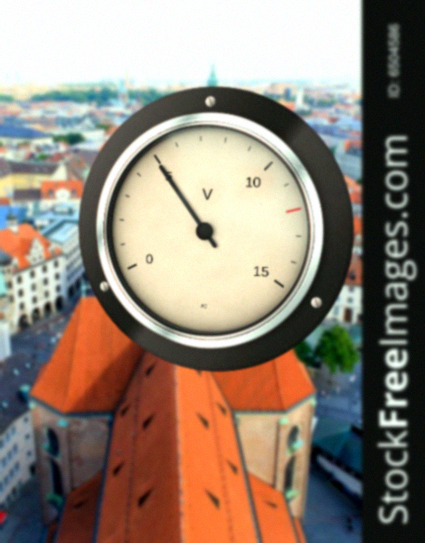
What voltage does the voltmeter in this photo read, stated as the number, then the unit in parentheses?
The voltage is 5 (V)
